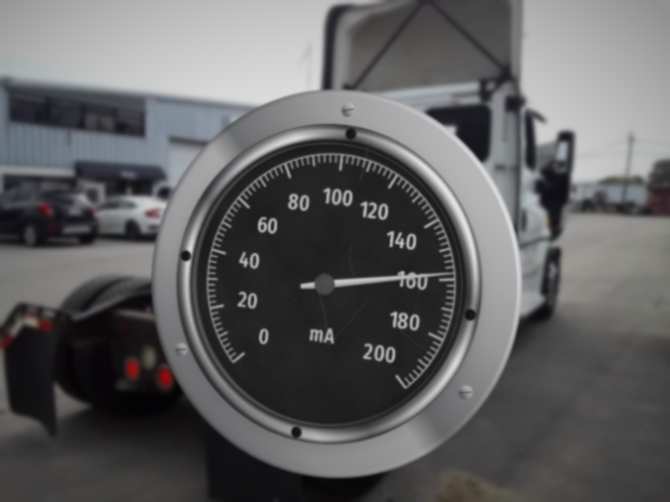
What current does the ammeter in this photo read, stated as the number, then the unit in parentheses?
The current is 158 (mA)
